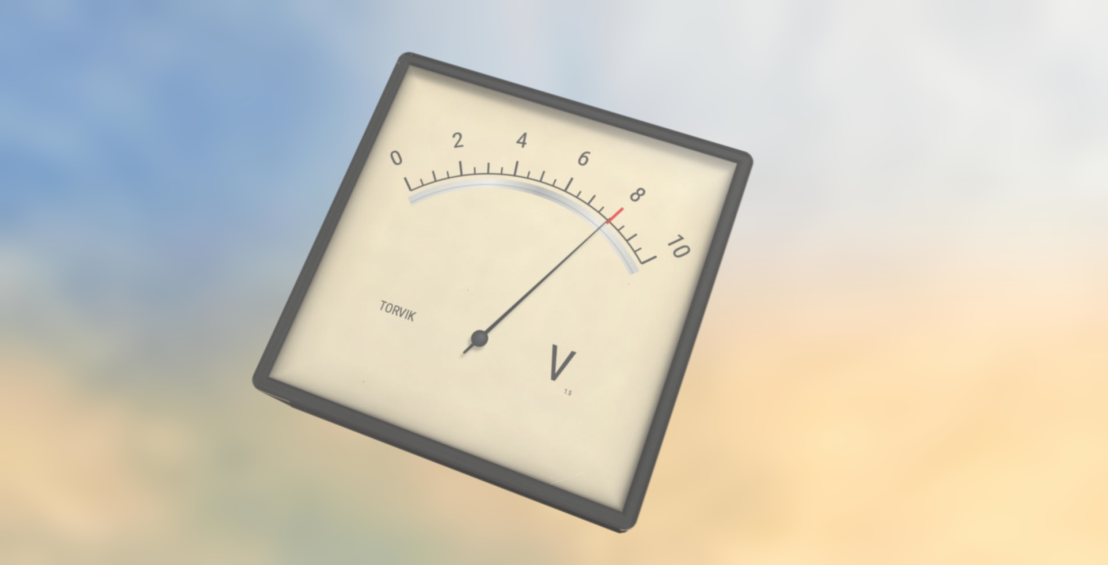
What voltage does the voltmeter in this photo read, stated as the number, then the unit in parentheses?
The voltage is 8 (V)
